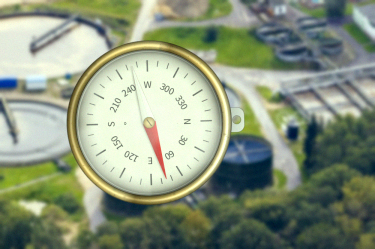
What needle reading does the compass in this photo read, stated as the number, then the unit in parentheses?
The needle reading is 75 (°)
